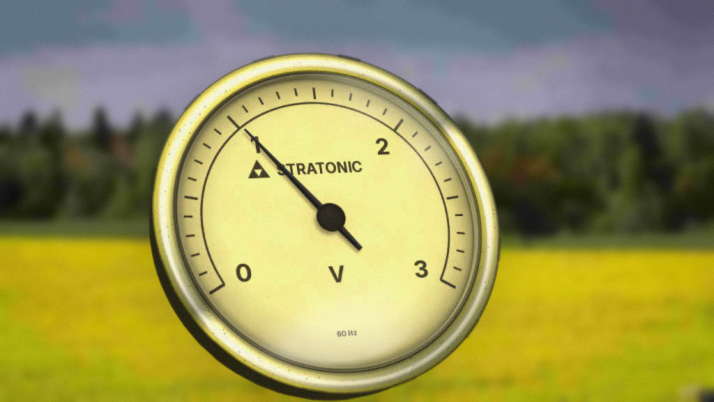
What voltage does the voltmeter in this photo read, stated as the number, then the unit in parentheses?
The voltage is 1 (V)
